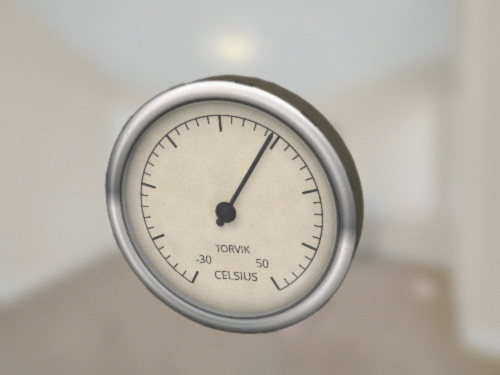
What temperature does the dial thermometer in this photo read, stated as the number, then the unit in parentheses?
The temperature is 19 (°C)
